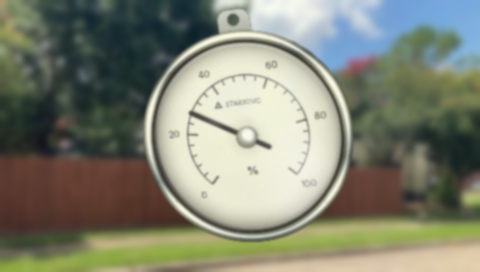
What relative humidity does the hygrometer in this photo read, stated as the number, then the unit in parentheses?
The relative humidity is 28 (%)
